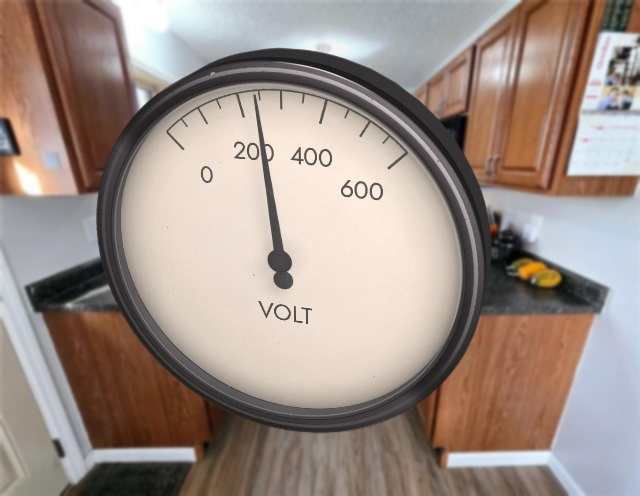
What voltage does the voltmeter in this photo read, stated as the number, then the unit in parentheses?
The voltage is 250 (V)
